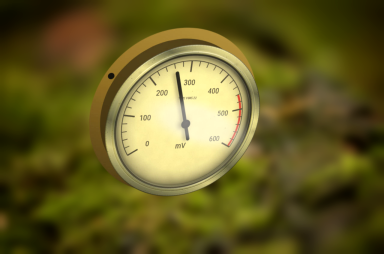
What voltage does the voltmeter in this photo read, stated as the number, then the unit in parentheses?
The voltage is 260 (mV)
